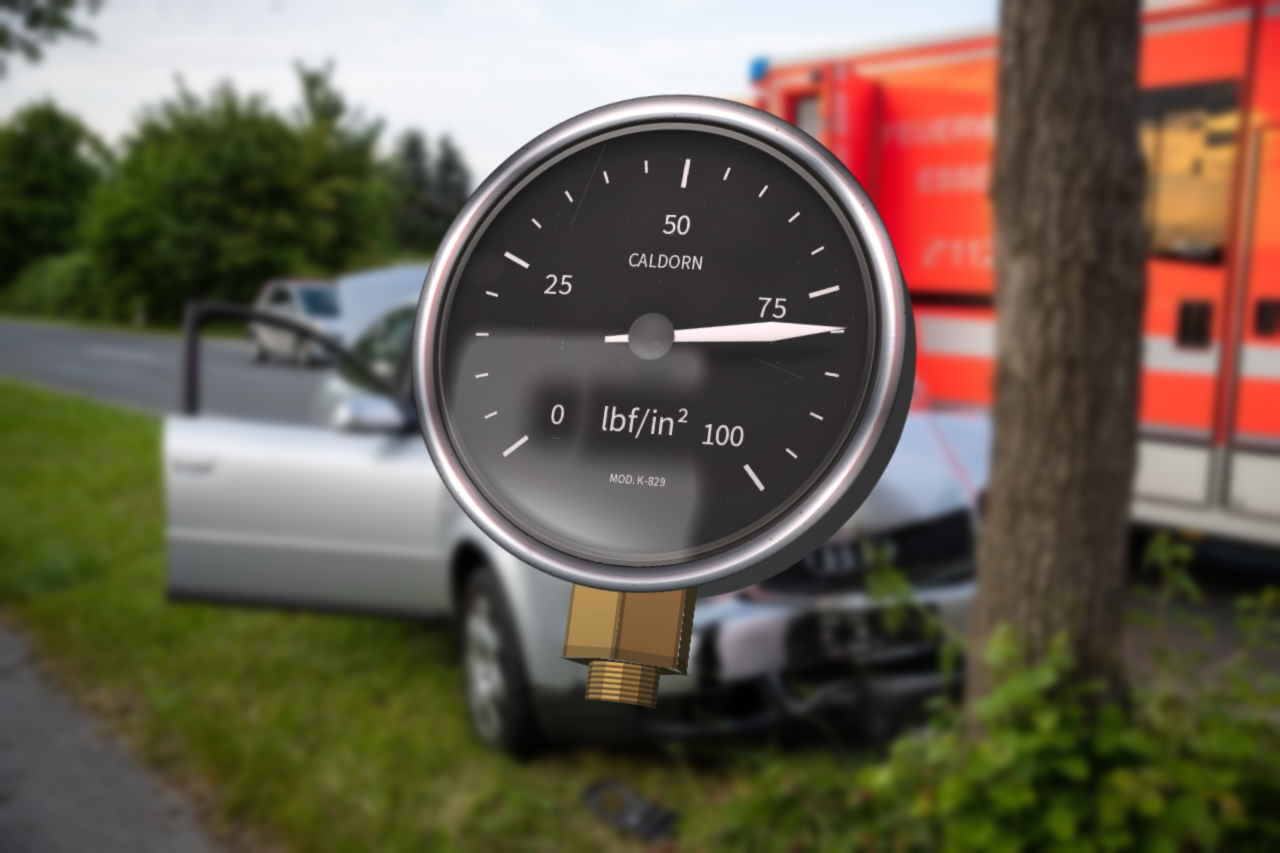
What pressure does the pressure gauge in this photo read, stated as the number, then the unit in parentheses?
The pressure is 80 (psi)
